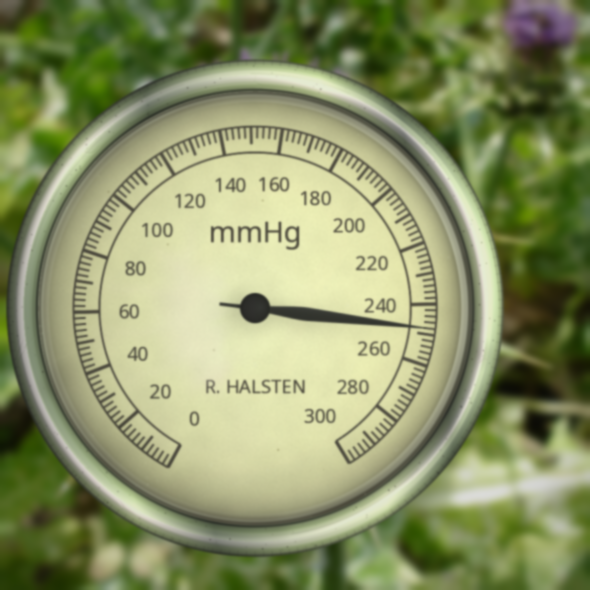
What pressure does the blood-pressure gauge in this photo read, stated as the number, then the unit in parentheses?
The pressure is 248 (mmHg)
